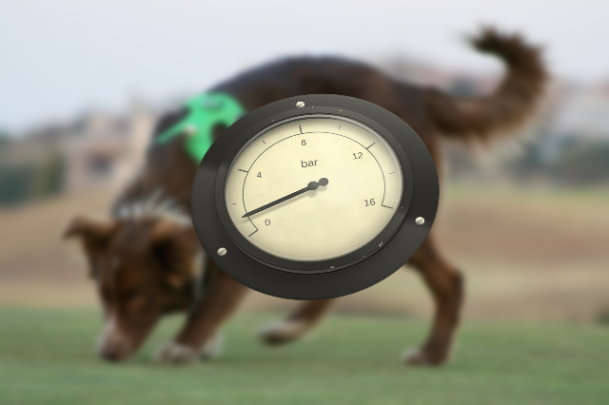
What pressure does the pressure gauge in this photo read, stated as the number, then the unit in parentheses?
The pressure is 1 (bar)
